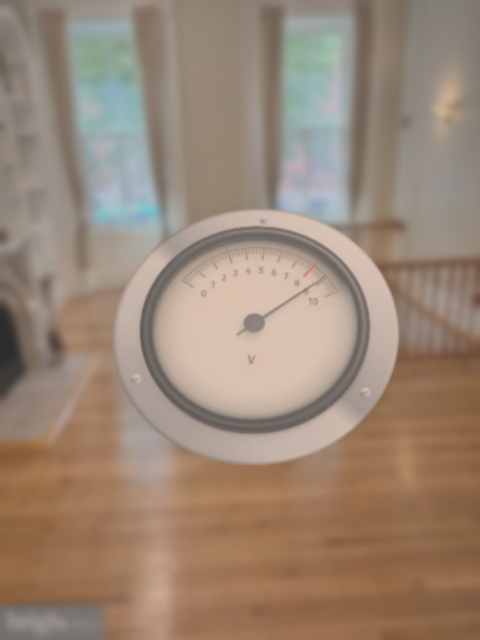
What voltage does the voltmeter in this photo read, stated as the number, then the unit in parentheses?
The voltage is 9 (V)
